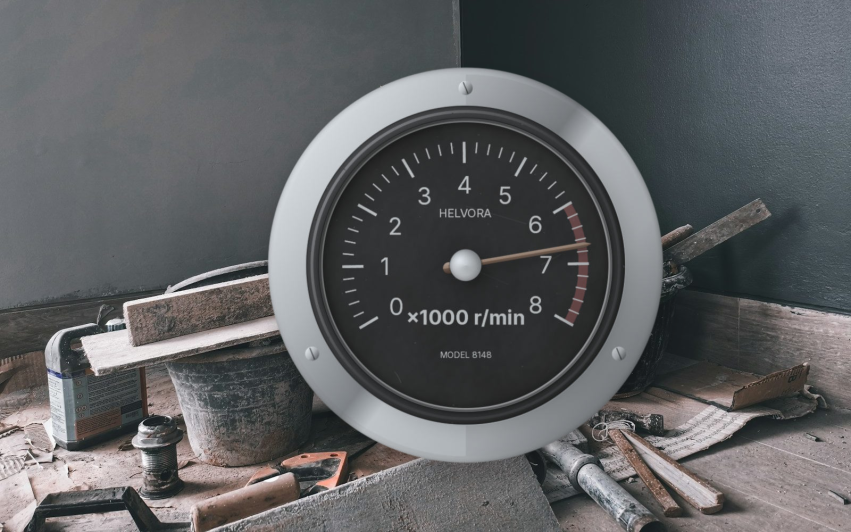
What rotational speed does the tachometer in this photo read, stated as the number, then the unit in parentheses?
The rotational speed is 6700 (rpm)
